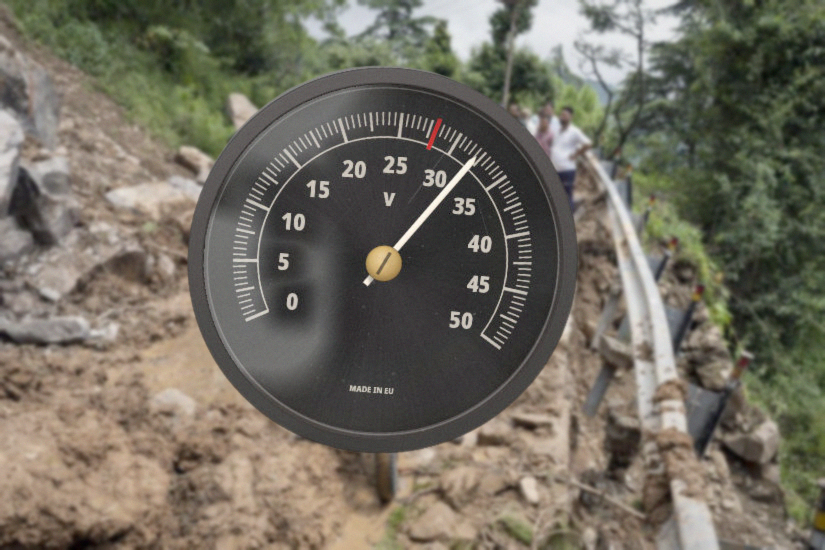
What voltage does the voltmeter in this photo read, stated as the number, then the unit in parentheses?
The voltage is 32 (V)
